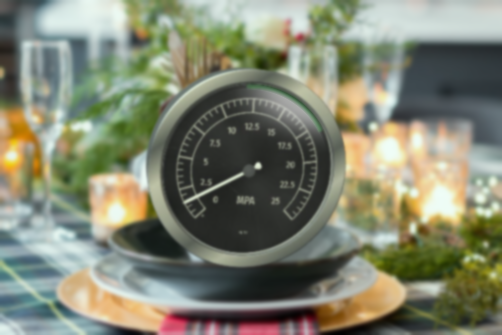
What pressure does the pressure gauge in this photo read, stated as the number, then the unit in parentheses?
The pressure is 1.5 (MPa)
